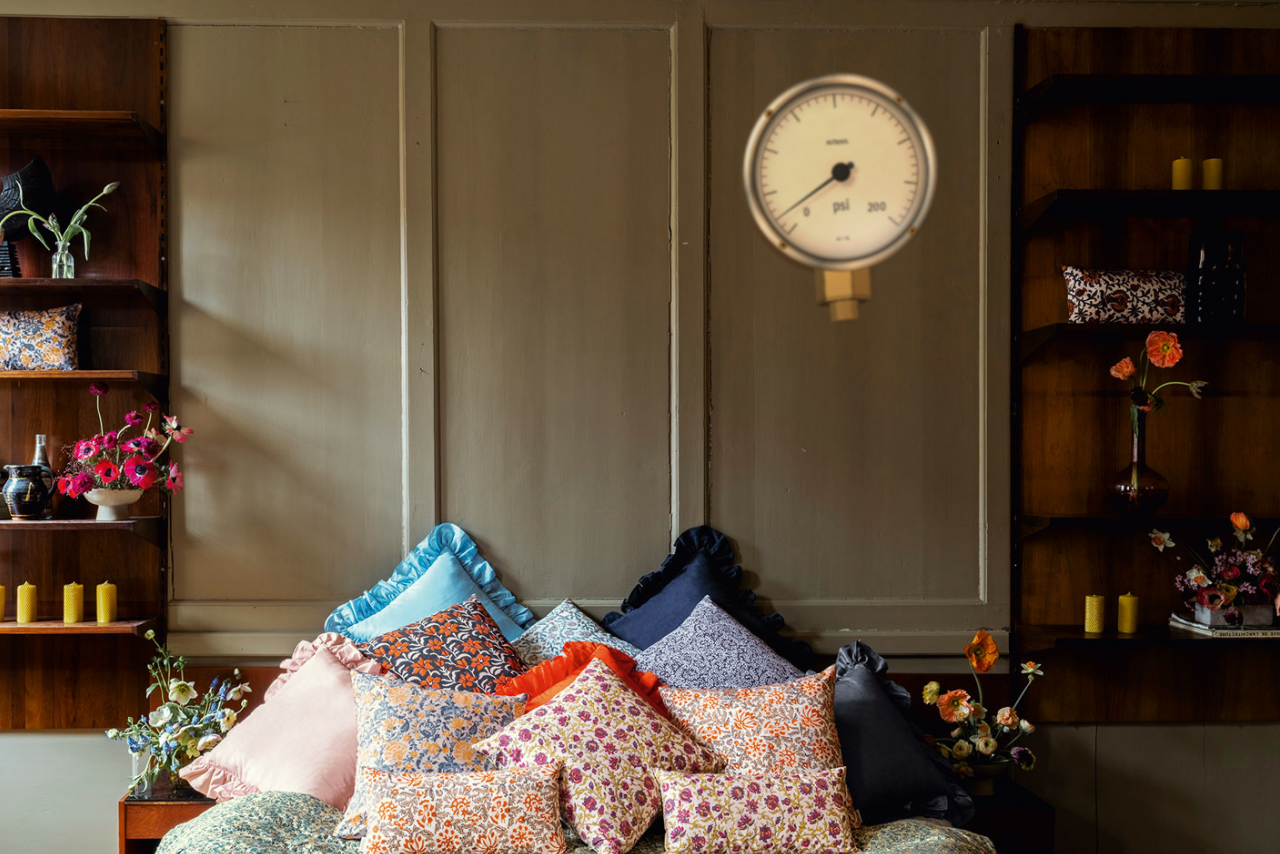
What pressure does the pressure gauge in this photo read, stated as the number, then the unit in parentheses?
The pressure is 10 (psi)
